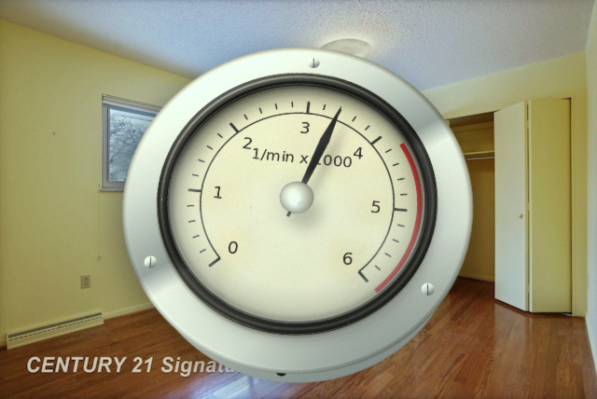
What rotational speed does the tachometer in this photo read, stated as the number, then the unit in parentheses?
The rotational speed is 3400 (rpm)
